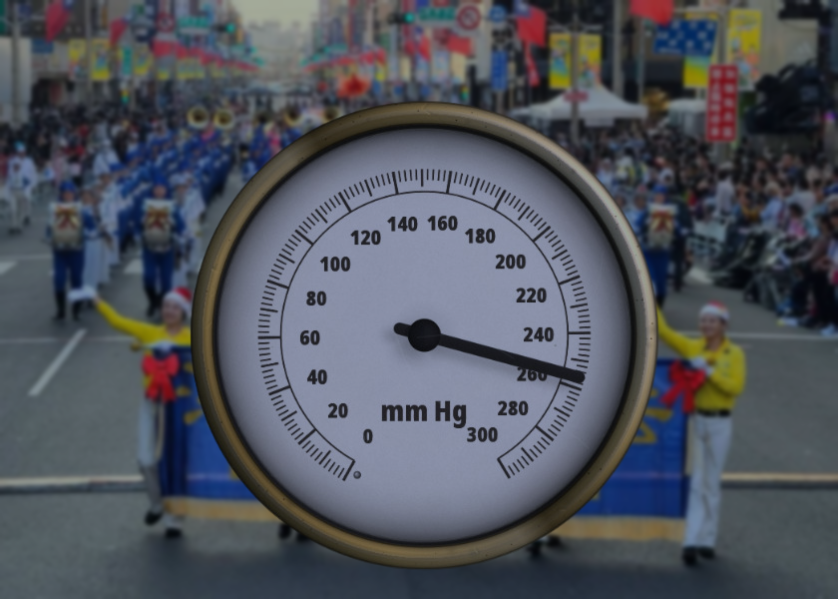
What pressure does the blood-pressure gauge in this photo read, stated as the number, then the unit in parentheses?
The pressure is 256 (mmHg)
